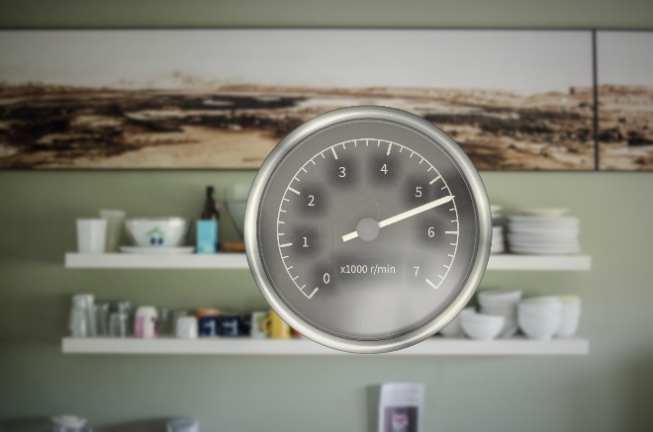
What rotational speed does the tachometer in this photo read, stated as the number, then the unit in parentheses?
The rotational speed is 5400 (rpm)
